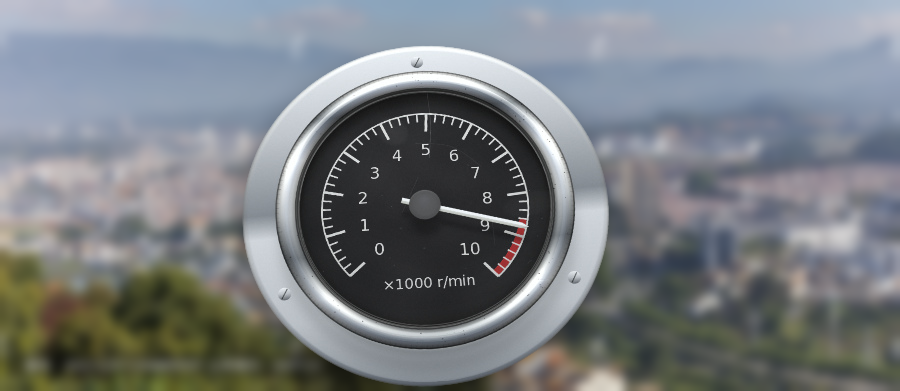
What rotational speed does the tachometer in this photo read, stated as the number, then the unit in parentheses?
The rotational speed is 8800 (rpm)
